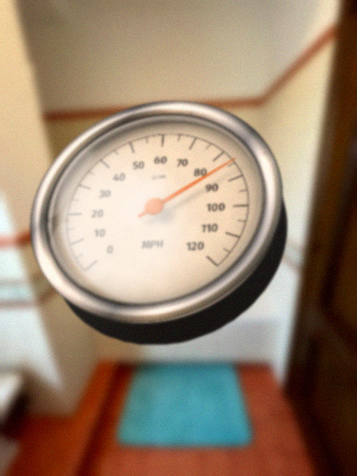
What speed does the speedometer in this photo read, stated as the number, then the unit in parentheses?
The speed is 85 (mph)
